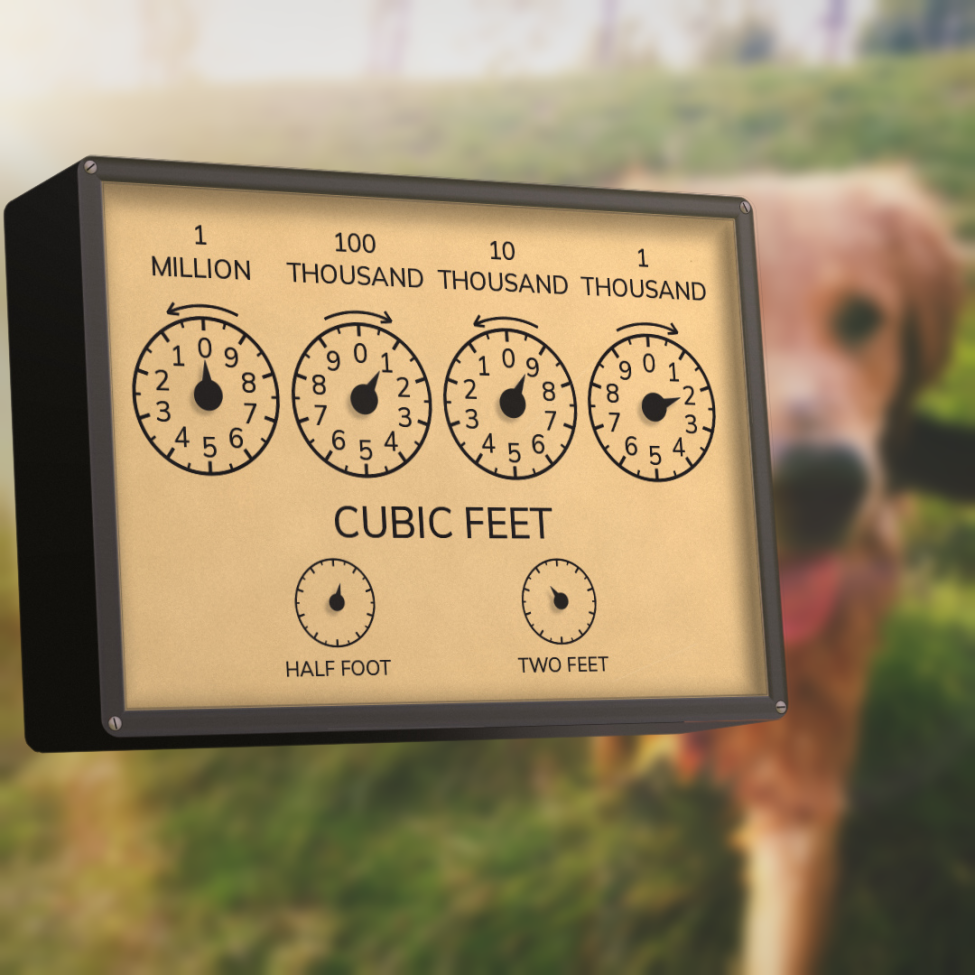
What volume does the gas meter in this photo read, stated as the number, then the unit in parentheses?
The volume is 9200 (ft³)
